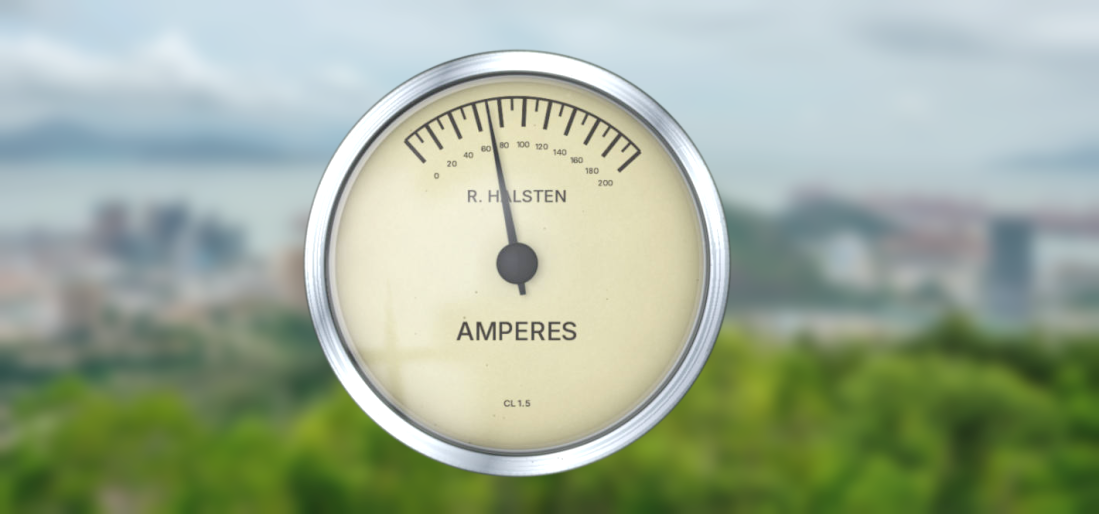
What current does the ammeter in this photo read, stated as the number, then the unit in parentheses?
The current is 70 (A)
